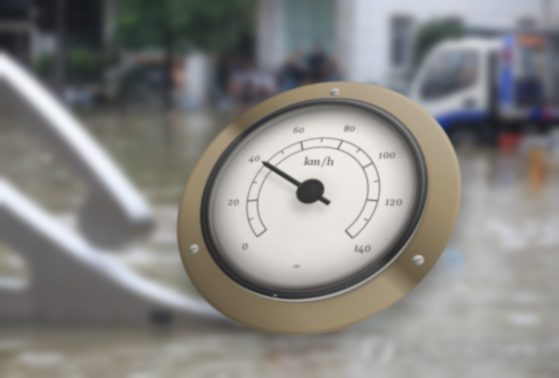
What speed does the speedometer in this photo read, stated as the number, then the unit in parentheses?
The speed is 40 (km/h)
